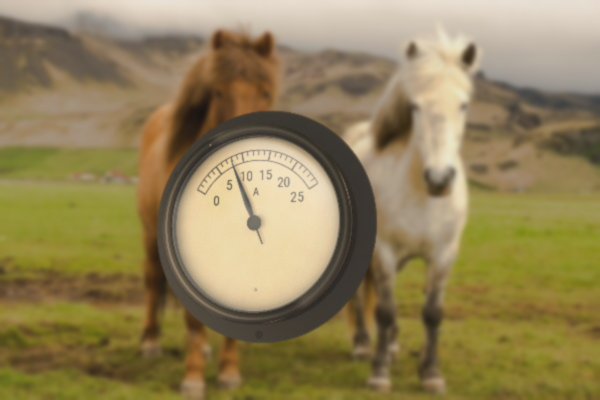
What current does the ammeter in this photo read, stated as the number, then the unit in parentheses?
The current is 8 (A)
